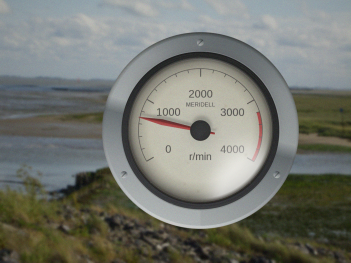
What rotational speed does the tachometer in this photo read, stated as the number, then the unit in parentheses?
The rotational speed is 700 (rpm)
